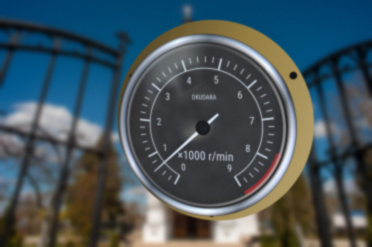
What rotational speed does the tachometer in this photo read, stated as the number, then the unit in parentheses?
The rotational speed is 600 (rpm)
